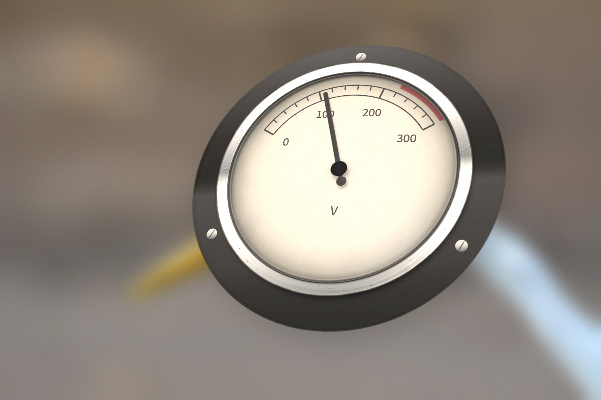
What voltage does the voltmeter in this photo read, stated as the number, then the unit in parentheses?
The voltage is 110 (V)
